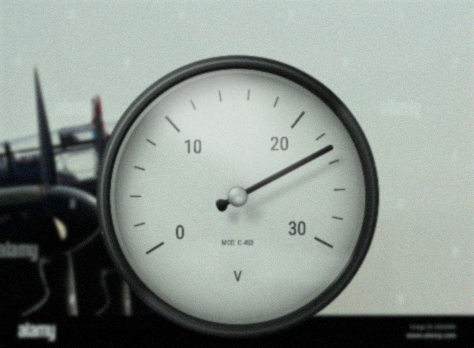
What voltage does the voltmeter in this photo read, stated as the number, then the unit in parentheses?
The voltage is 23 (V)
